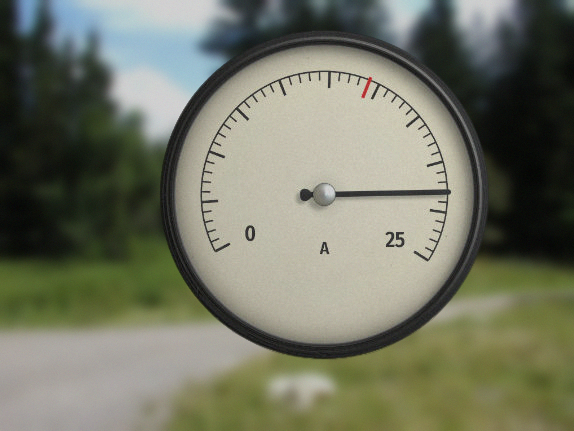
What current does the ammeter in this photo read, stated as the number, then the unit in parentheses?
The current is 21.5 (A)
